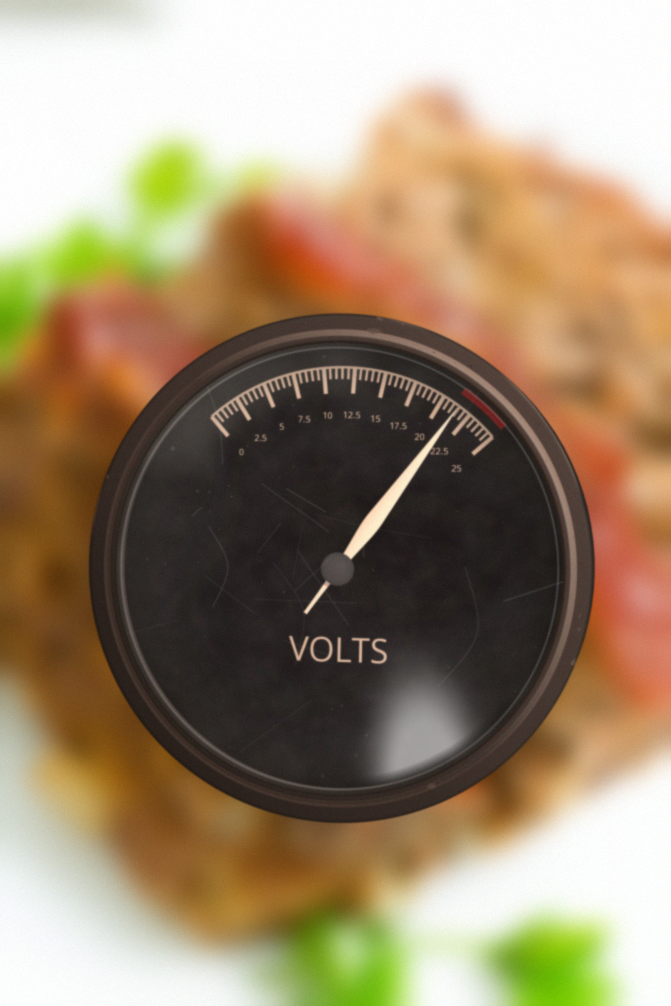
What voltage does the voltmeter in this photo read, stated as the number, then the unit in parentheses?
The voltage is 21.5 (V)
